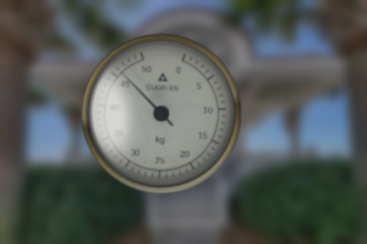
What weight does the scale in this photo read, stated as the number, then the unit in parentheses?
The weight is 46 (kg)
